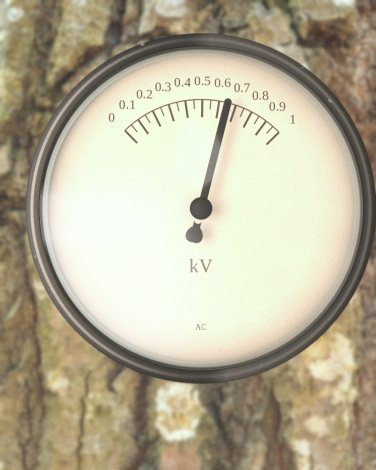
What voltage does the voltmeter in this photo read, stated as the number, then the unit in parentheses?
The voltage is 0.65 (kV)
